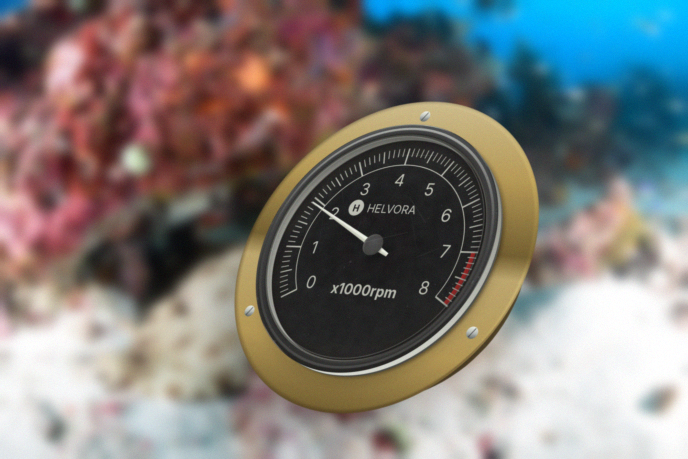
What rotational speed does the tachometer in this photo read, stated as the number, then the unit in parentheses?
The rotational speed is 1900 (rpm)
